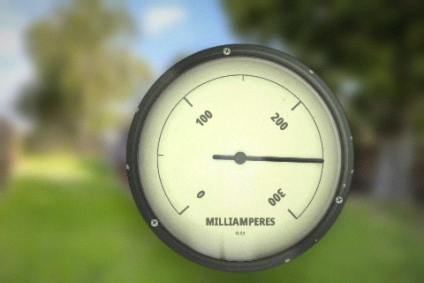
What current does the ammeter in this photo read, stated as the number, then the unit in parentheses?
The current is 250 (mA)
